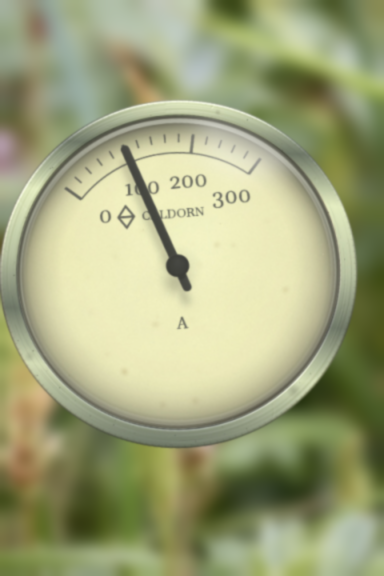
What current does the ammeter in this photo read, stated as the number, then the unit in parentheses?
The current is 100 (A)
